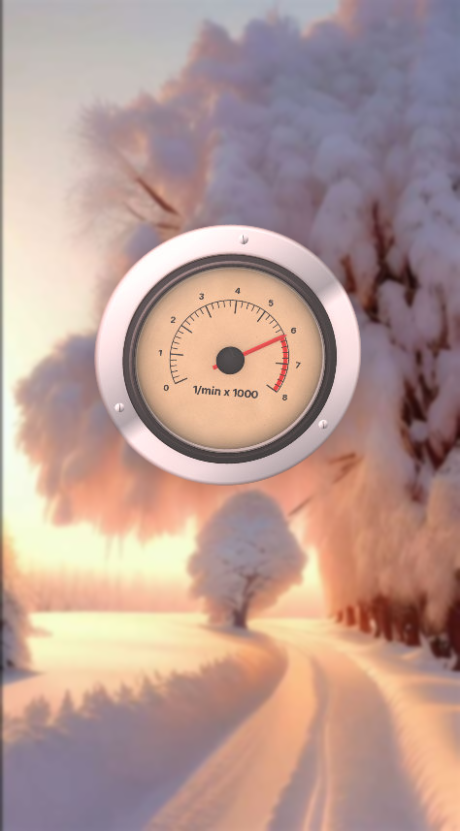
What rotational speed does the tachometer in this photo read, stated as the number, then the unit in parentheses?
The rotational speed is 6000 (rpm)
